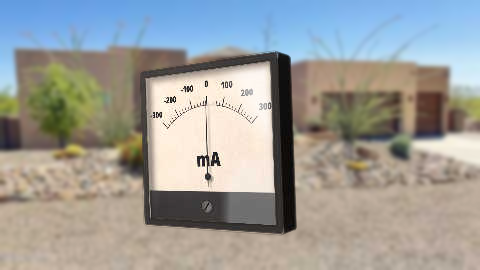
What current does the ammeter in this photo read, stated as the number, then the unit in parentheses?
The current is 0 (mA)
